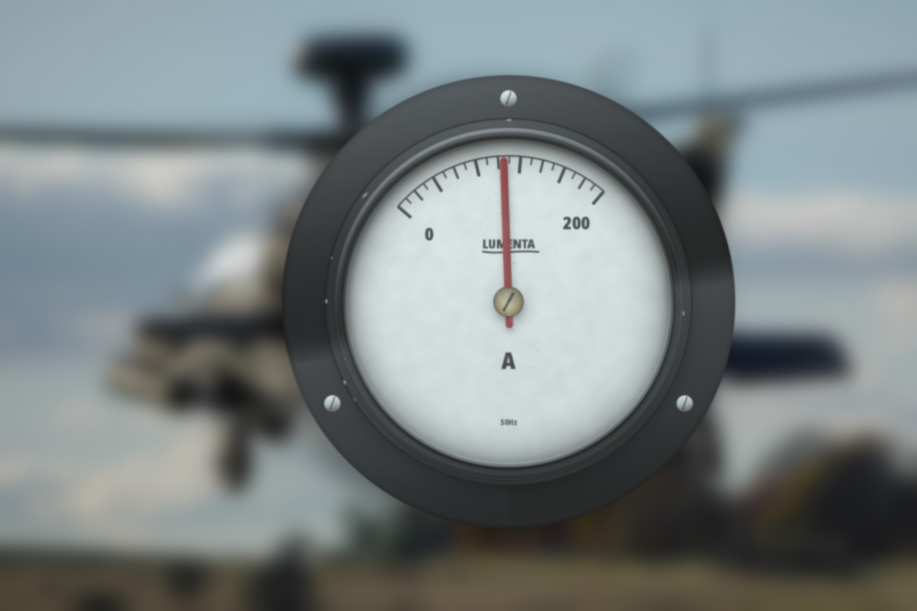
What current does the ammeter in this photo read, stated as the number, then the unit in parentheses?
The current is 105 (A)
